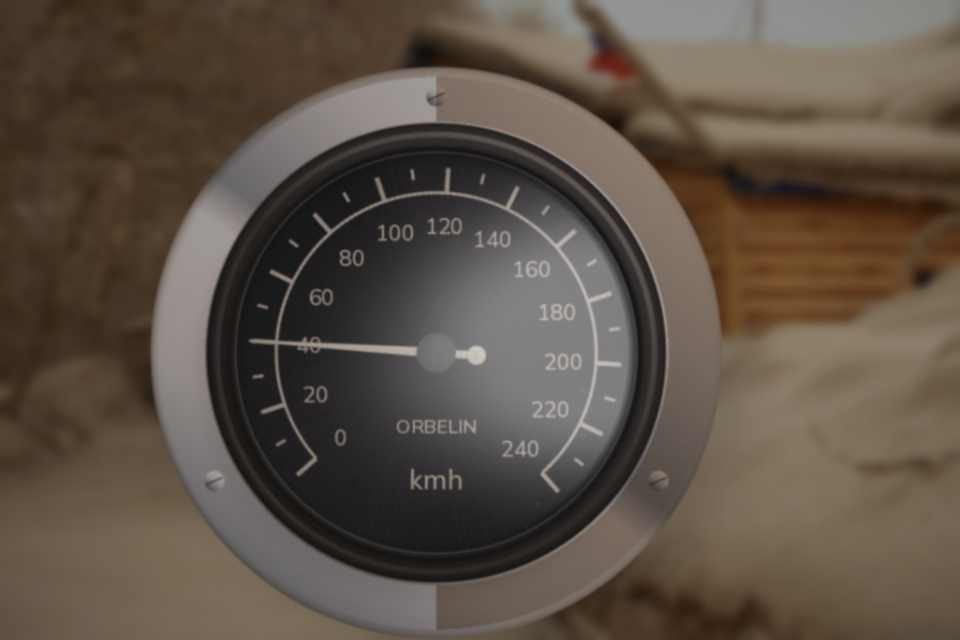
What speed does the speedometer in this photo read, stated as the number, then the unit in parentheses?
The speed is 40 (km/h)
